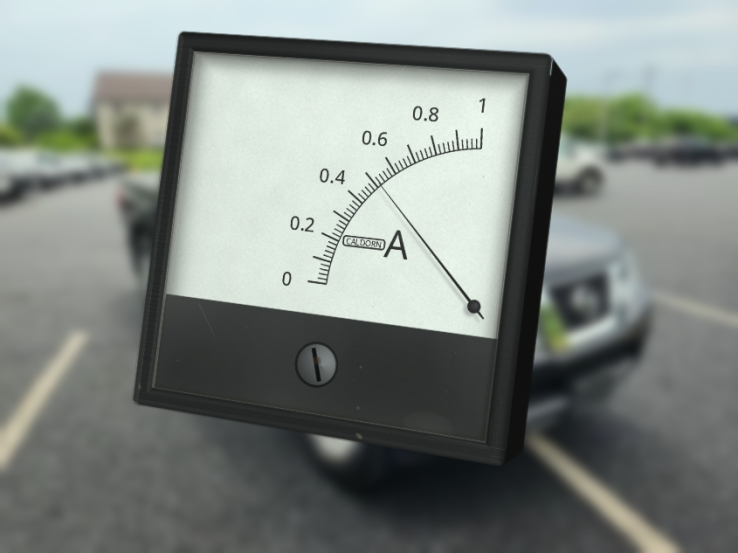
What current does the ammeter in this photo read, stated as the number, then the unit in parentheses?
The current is 0.52 (A)
